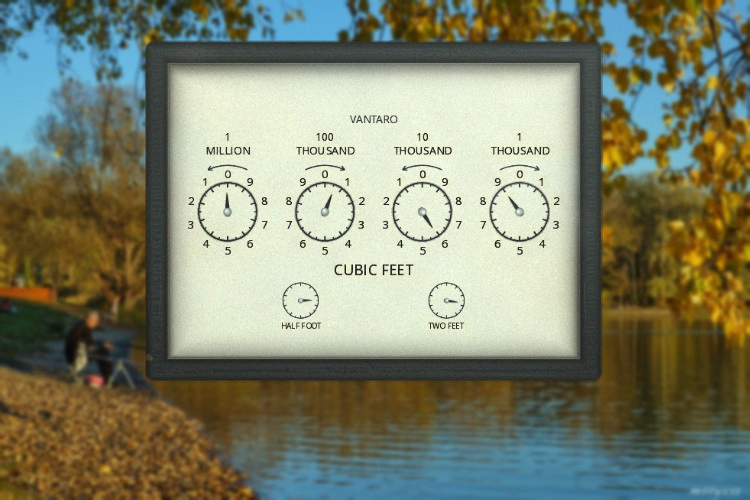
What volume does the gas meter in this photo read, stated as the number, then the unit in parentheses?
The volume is 5900 (ft³)
